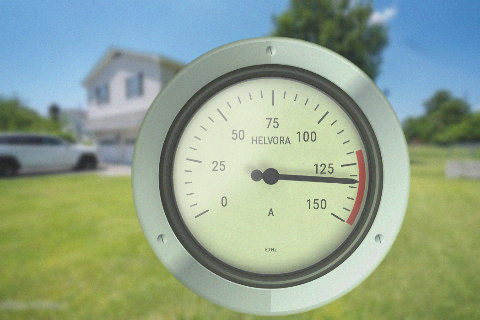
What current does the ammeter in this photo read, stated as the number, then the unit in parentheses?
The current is 132.5 (A)
